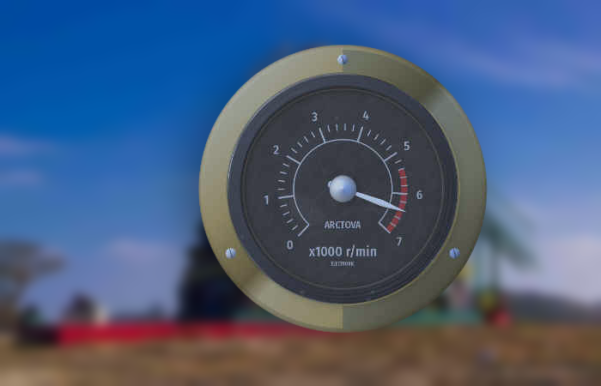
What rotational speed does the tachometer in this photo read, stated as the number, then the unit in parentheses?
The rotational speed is 6400 (rpm)
